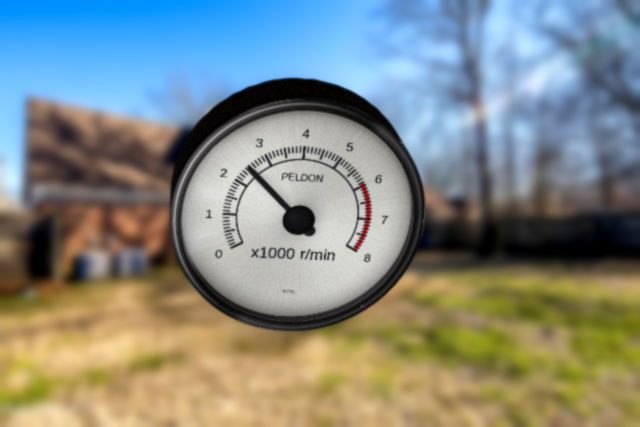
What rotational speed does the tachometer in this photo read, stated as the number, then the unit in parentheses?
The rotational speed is 2500 (rpm)
